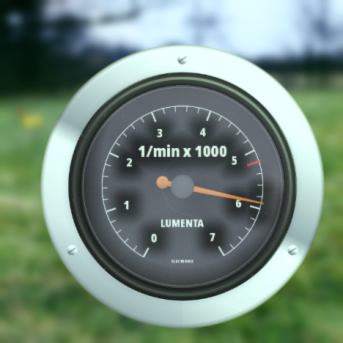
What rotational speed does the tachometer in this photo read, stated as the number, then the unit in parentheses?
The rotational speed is 5900 (rpm)
